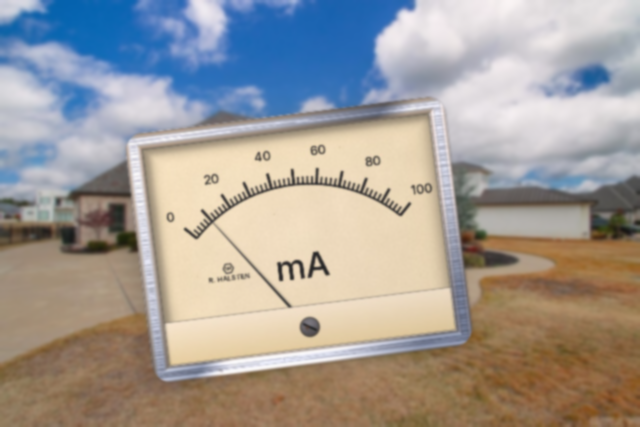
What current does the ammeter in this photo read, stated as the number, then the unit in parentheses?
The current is 10 (mA)
